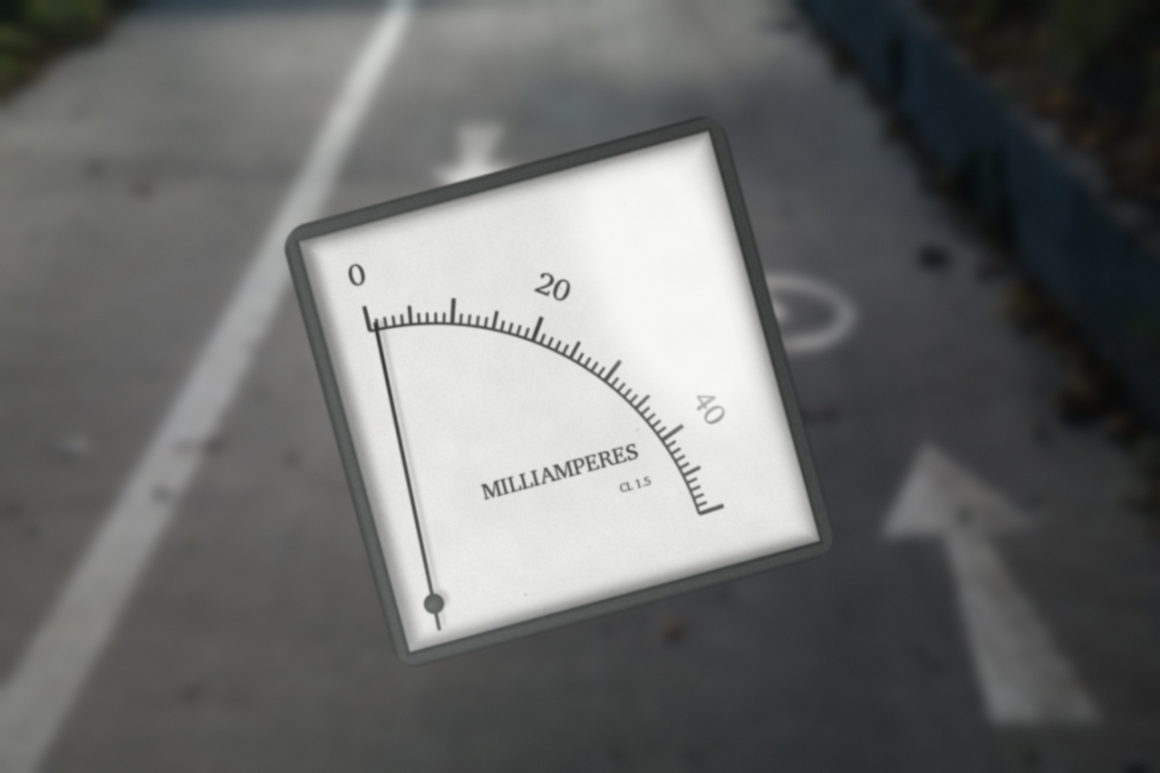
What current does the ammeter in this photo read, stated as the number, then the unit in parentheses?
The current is 1 (mA)
